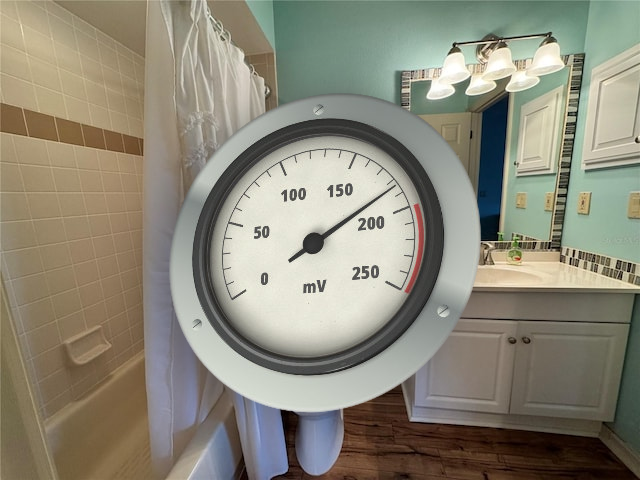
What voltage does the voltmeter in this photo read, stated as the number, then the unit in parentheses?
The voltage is 185 (mV)
